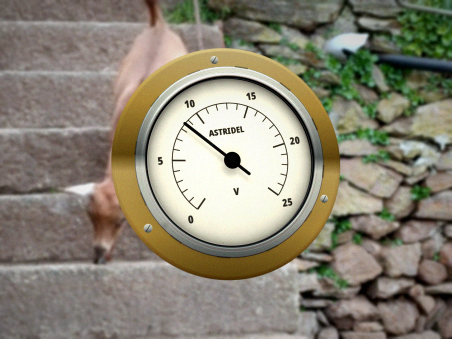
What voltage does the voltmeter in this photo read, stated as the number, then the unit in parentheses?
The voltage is 8.5 (V)
